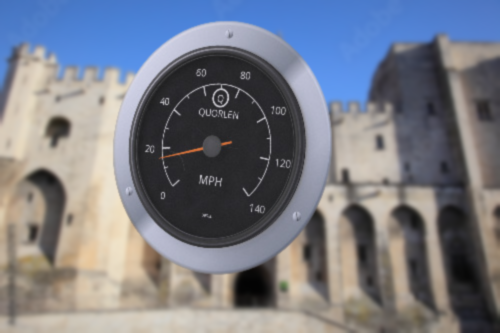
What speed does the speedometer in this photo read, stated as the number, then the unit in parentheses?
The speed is 15 (mph)
